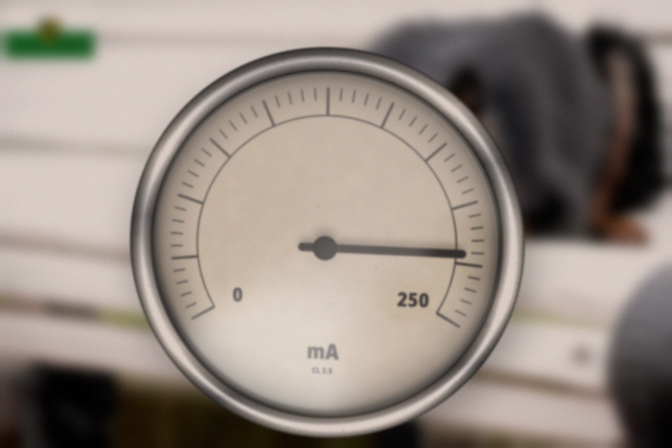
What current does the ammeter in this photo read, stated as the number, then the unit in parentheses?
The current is 220 (mA)
